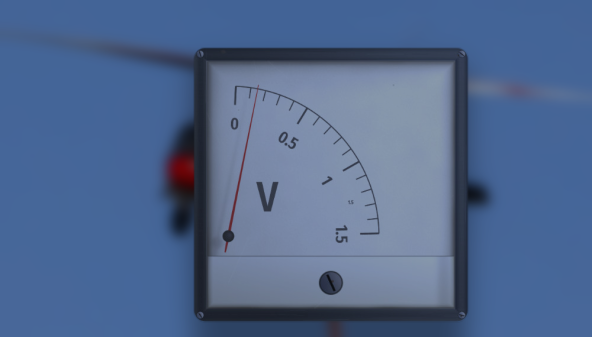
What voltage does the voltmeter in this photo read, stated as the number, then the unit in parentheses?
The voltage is 0.15 (V)
